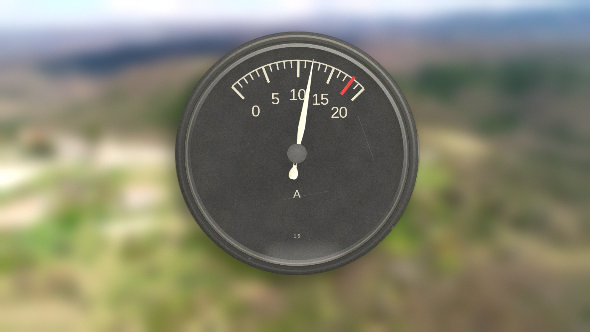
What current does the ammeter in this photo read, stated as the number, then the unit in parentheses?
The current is 12 (A)
